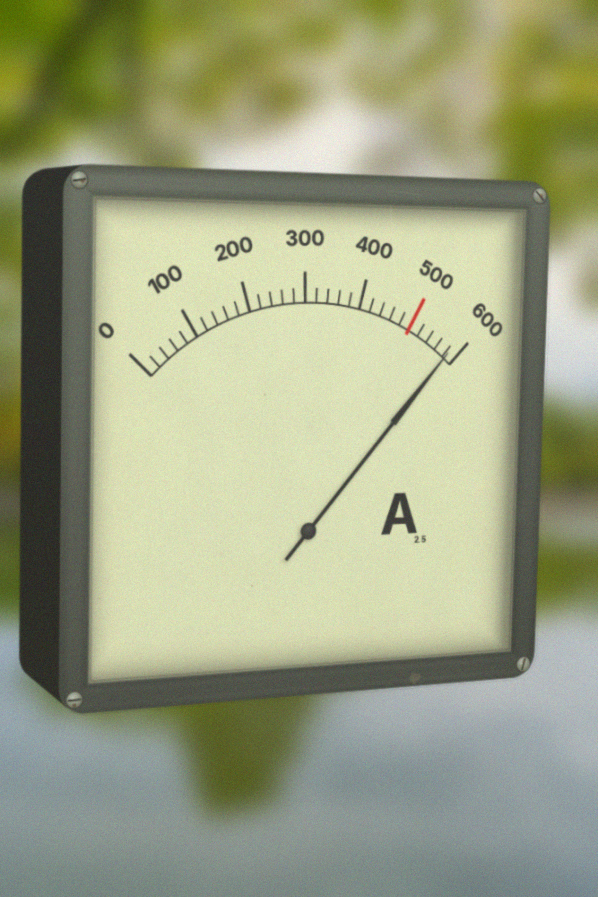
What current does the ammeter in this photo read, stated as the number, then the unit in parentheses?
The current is 580 (A)
